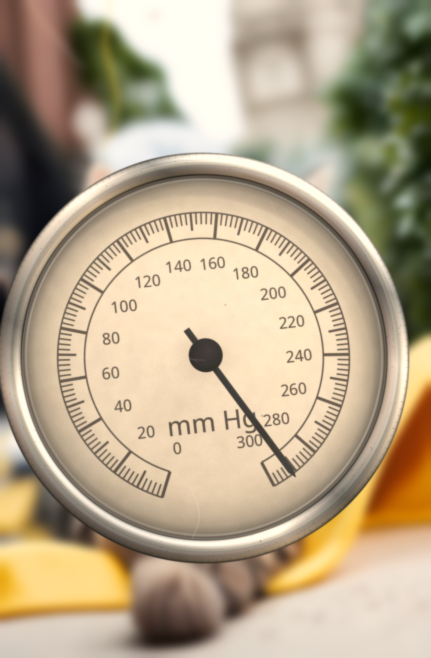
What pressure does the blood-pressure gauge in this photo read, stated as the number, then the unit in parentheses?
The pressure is 292 (mmHg)
